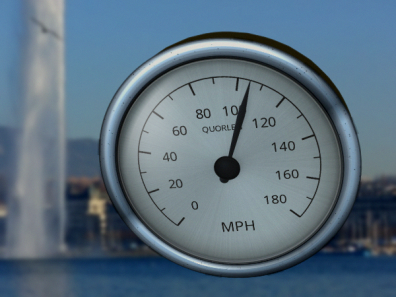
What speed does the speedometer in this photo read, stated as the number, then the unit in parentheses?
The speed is 105 (mph)
